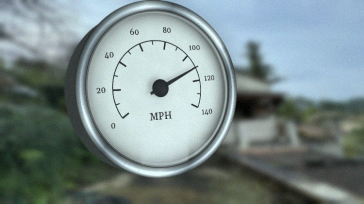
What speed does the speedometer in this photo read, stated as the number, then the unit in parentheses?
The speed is 110 (mph)
